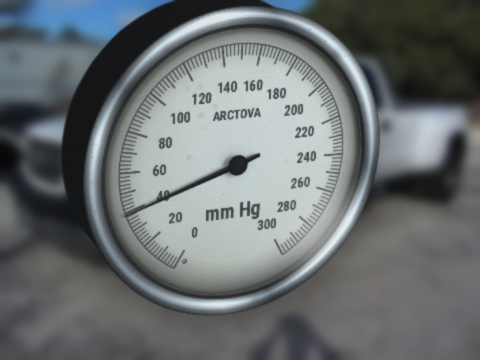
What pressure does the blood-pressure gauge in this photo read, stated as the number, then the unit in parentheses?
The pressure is 40 (mmHg)
